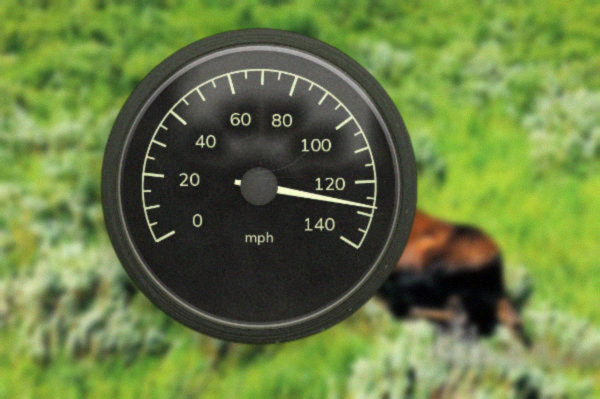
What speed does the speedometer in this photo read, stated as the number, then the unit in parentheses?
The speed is 127.5 (mph)
